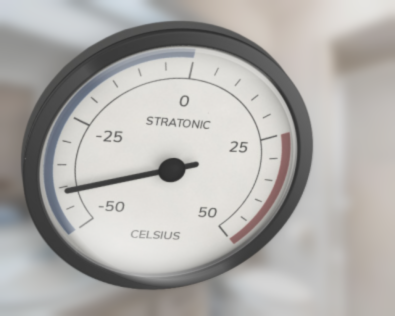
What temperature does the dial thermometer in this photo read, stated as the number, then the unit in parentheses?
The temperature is -40 (°C)
